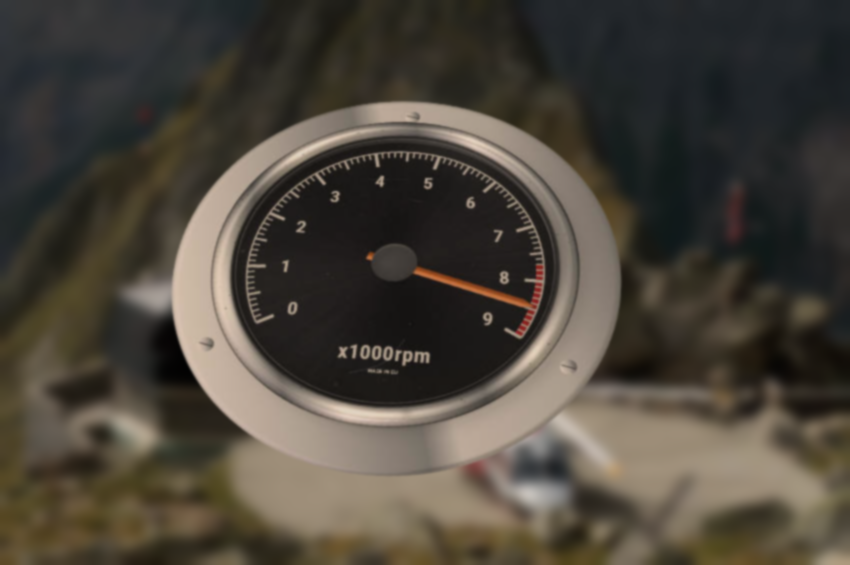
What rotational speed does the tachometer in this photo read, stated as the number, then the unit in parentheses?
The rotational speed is 8500 (rpm)
